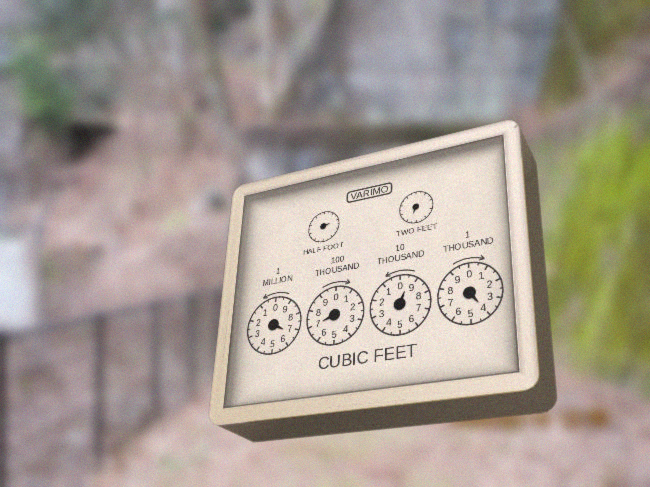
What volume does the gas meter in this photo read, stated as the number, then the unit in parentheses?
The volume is 669400 (ft³)
